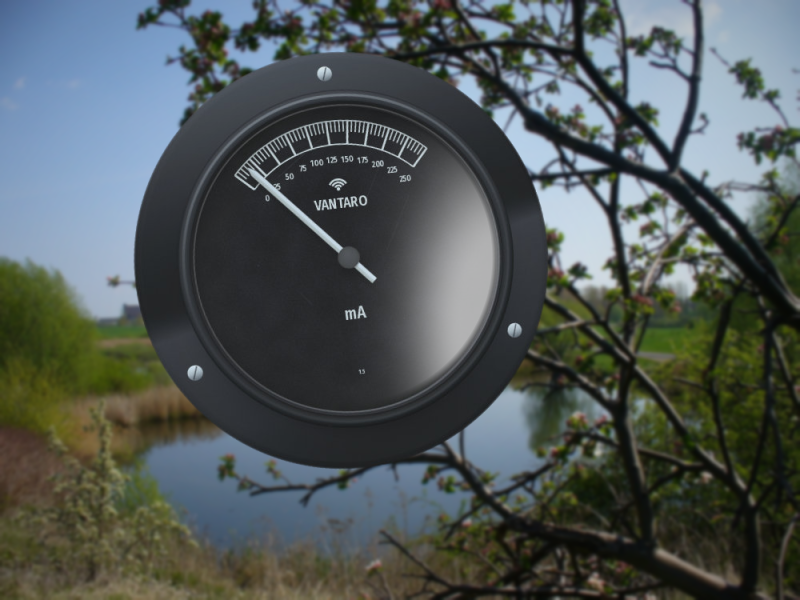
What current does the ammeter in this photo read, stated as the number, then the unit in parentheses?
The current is 15 (mA)
